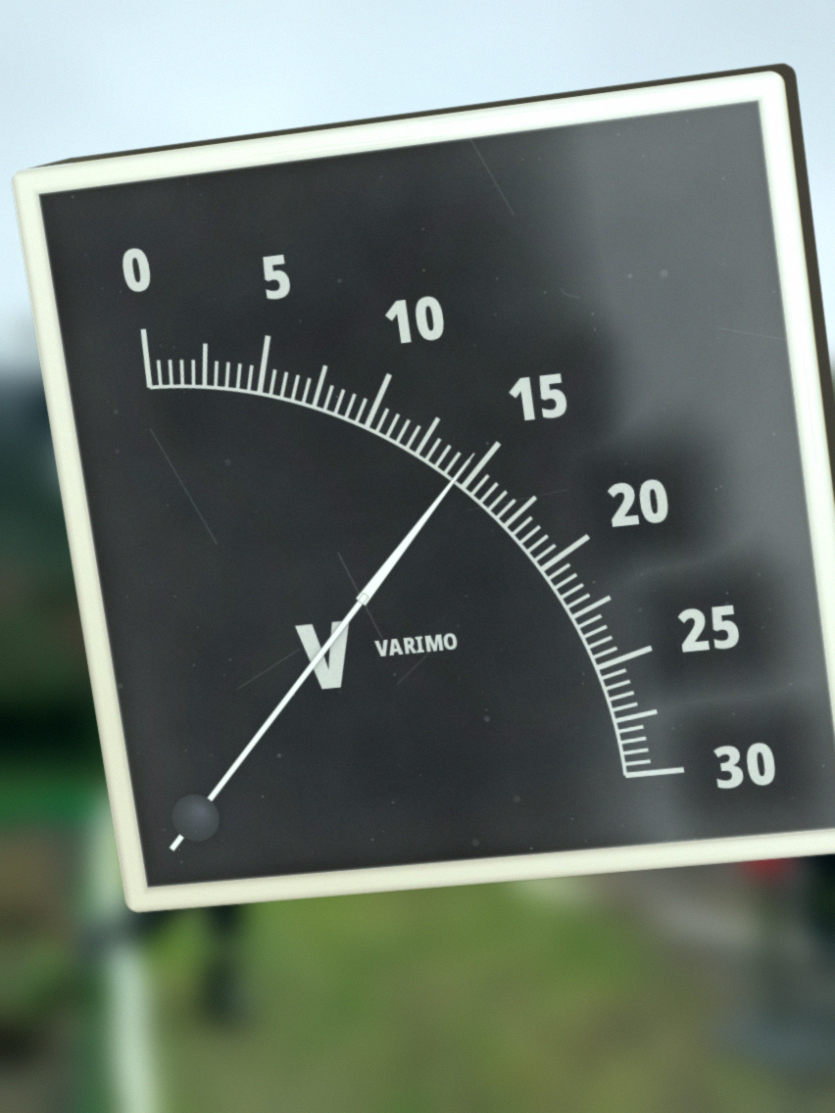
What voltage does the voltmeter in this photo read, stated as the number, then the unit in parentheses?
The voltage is 14.5 (V)
